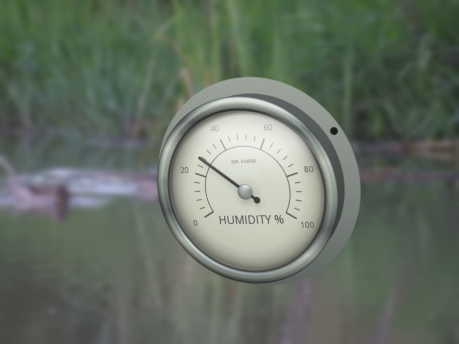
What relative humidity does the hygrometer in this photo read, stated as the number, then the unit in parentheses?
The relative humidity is 28 (%)
